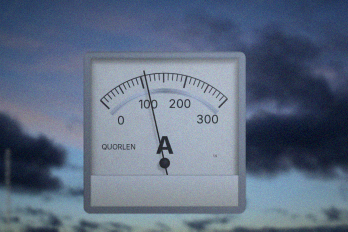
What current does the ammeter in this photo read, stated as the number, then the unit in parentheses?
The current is 110 (A)
